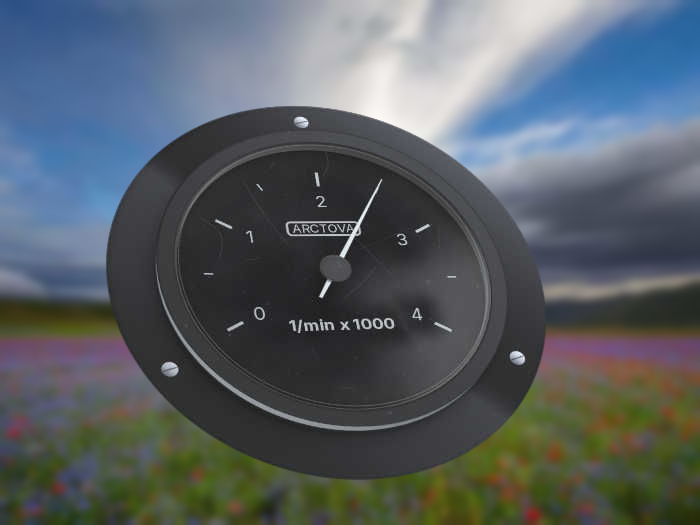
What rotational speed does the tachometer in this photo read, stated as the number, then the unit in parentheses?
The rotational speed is 2500 (rpm)
